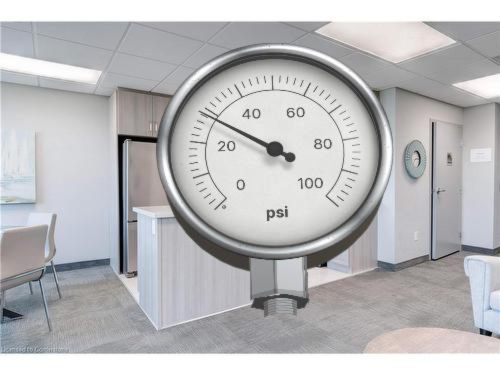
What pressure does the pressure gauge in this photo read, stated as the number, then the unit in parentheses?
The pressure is 28 (psi)
